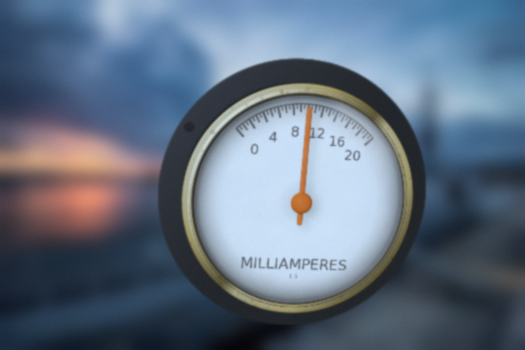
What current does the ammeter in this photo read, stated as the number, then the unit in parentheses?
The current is 10 (mA)
